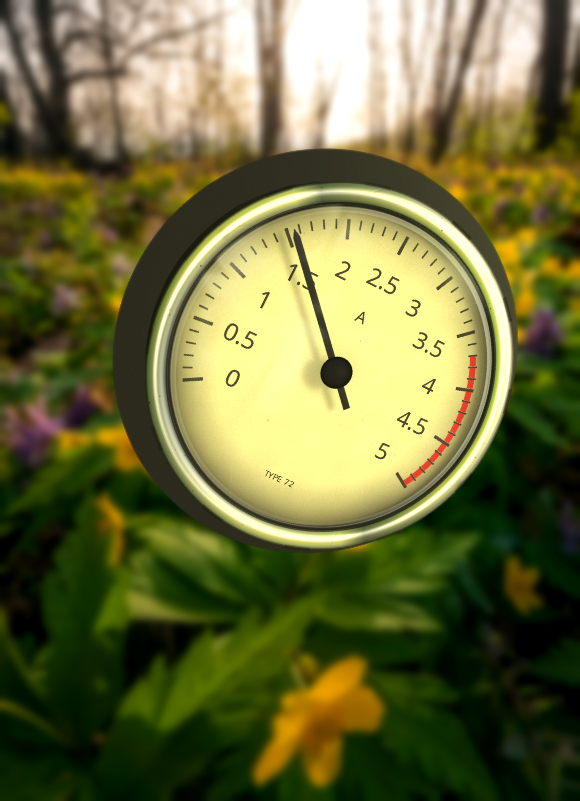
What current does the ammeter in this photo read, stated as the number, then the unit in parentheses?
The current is 1.55 (A)
